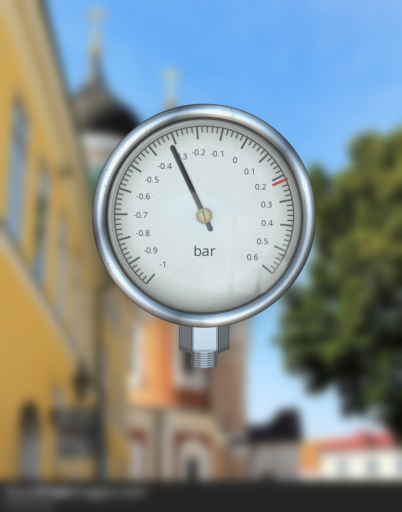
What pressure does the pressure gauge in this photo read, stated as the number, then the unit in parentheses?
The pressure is -0.32 (bar)
